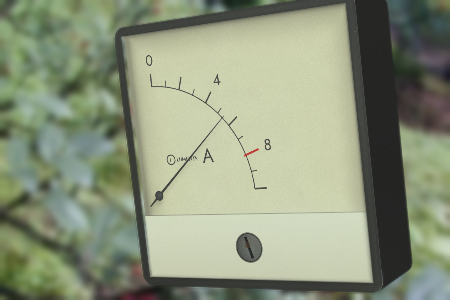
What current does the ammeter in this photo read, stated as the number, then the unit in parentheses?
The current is 5.5 (A)
